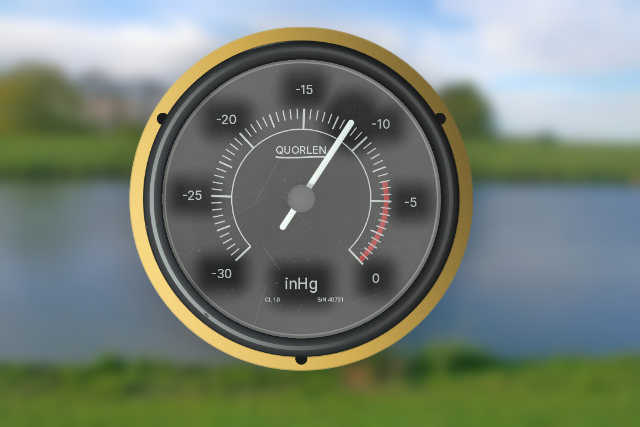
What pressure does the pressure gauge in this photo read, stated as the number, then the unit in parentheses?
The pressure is -11.5 (inHg)
